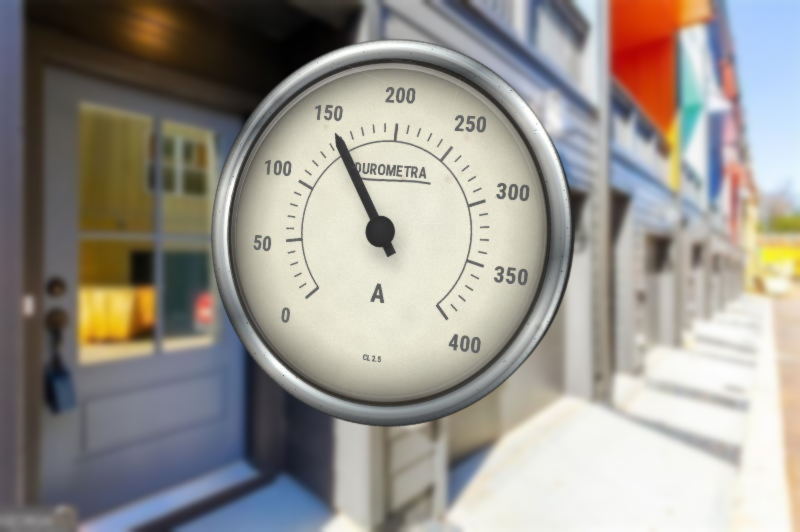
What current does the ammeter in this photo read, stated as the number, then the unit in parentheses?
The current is 150 (A)
